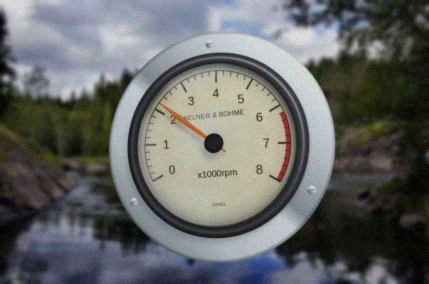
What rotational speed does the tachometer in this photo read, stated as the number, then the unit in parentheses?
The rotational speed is 2200 (rpm)
